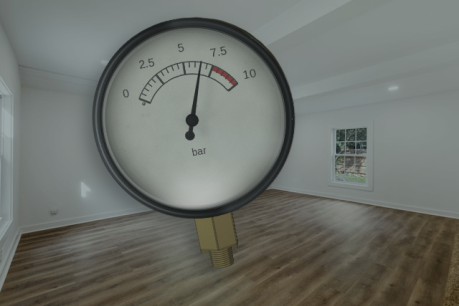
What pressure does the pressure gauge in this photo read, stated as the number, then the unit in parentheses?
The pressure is 6.5 (bar)
